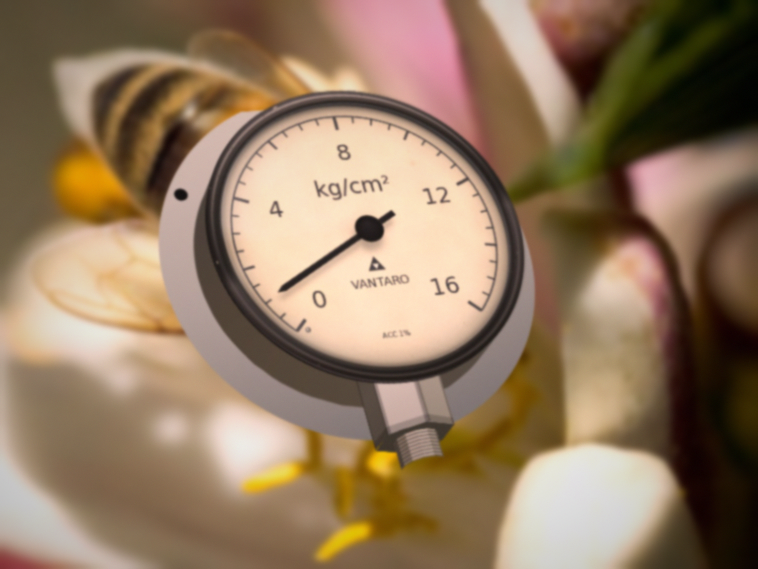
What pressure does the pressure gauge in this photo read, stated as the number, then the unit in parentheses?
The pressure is 1 (kg/cm²)
